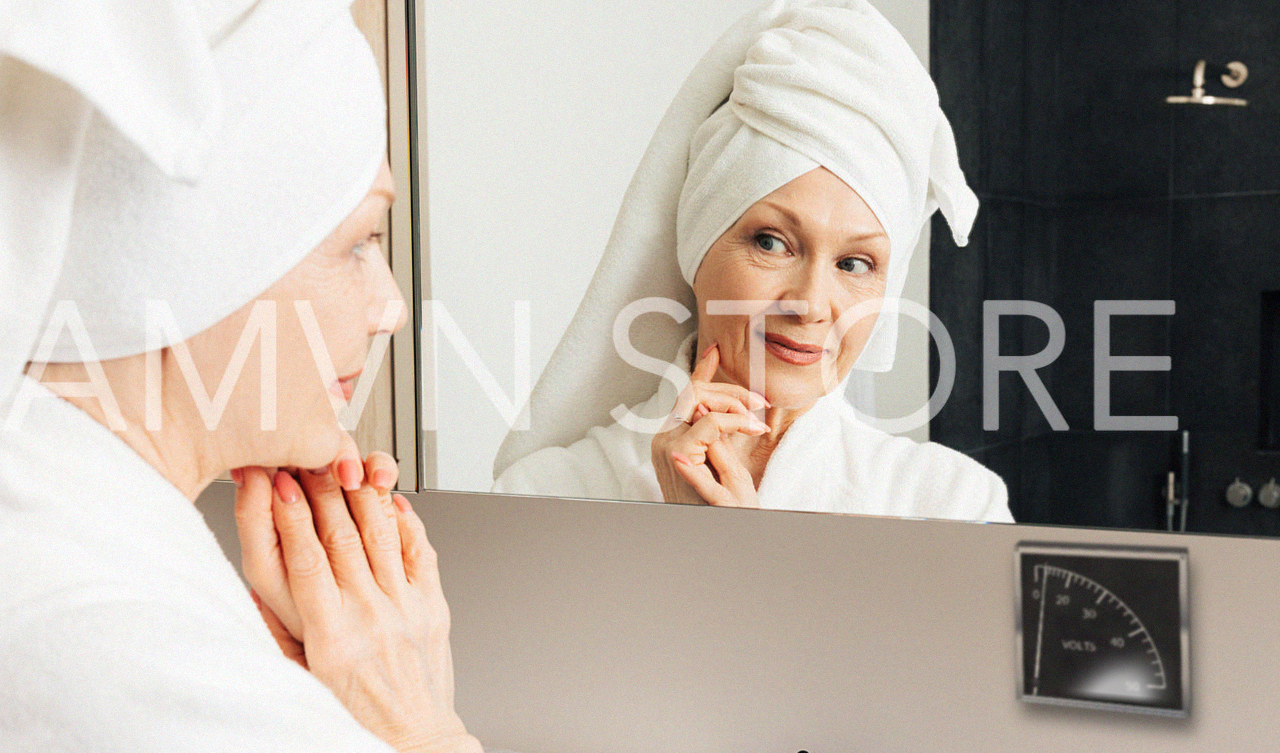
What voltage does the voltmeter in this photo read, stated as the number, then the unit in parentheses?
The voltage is 10 (V)
